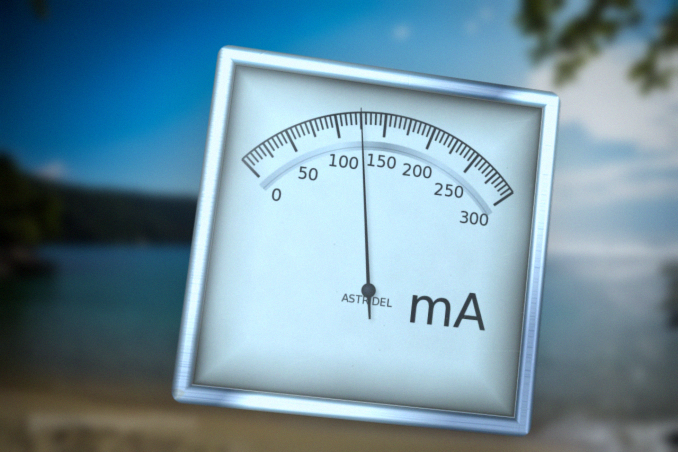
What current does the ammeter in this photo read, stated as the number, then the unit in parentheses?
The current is 125 (mA)
